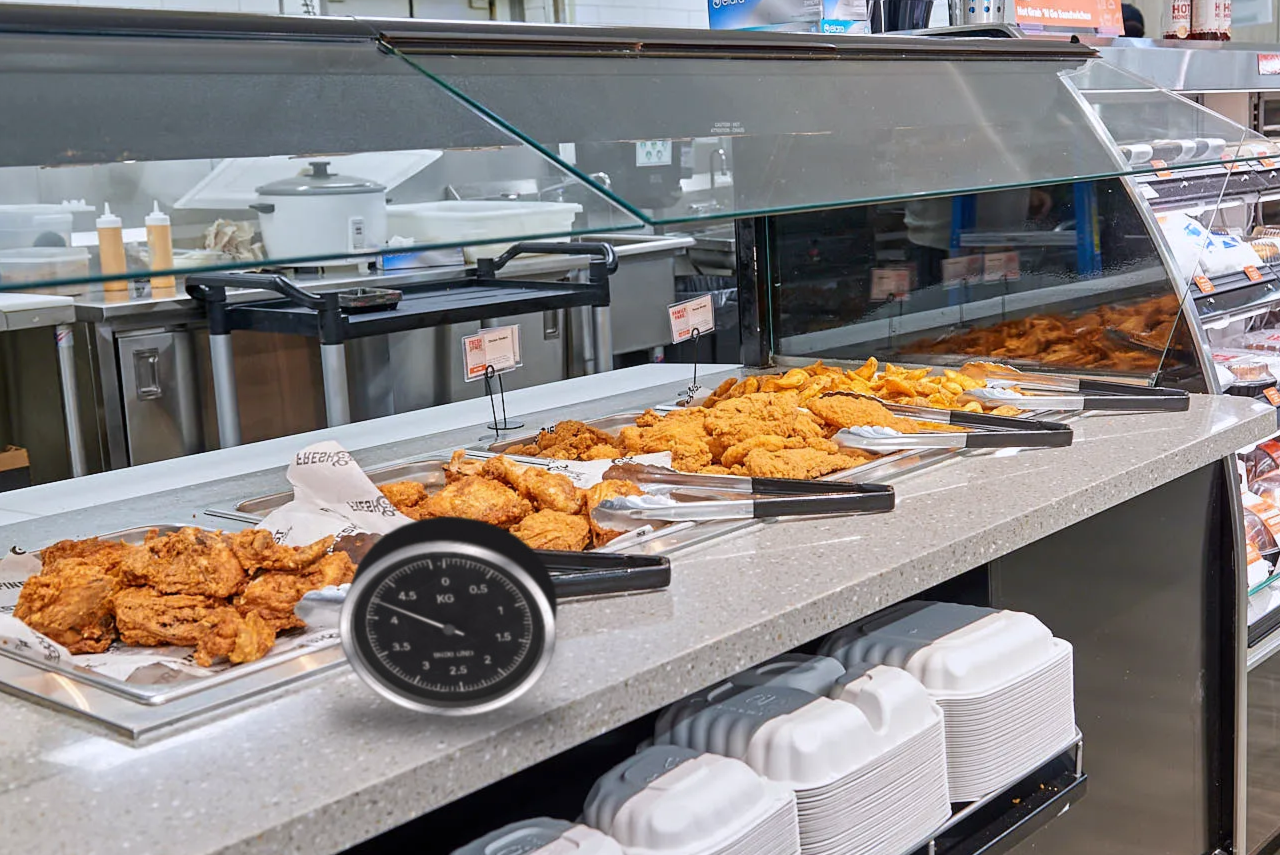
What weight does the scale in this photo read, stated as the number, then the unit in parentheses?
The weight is 4.25 (kg)
